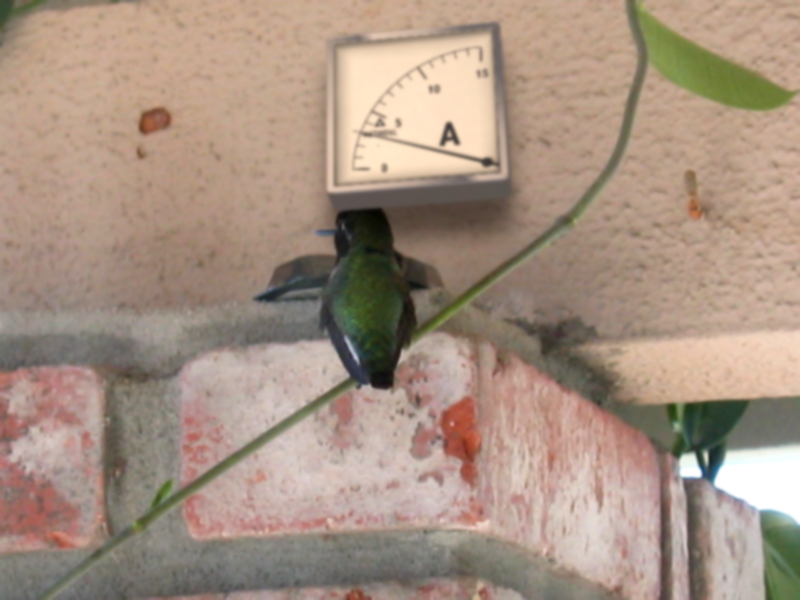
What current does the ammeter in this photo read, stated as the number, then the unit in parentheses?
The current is 3 (A)
